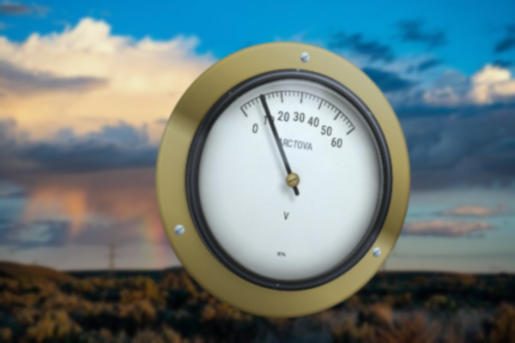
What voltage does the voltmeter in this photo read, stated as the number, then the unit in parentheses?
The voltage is 10 (V)
